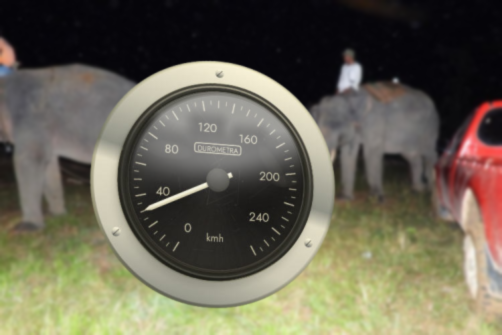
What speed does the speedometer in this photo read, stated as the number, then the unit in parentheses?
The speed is 30 (km/h)
